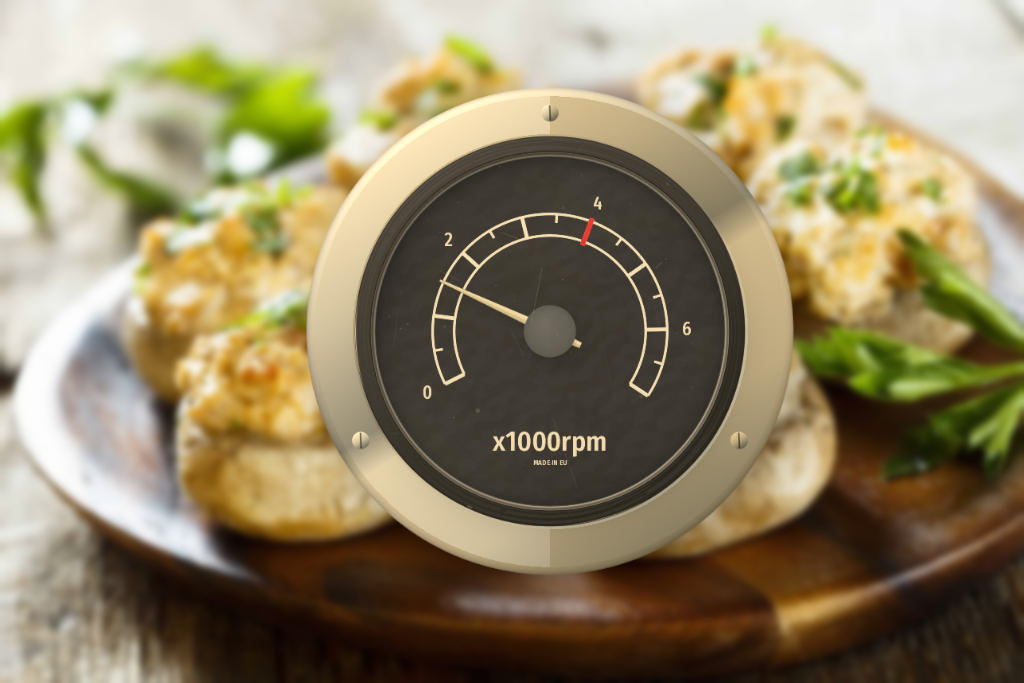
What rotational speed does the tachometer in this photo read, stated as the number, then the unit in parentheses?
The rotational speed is 1500 (rpm)
